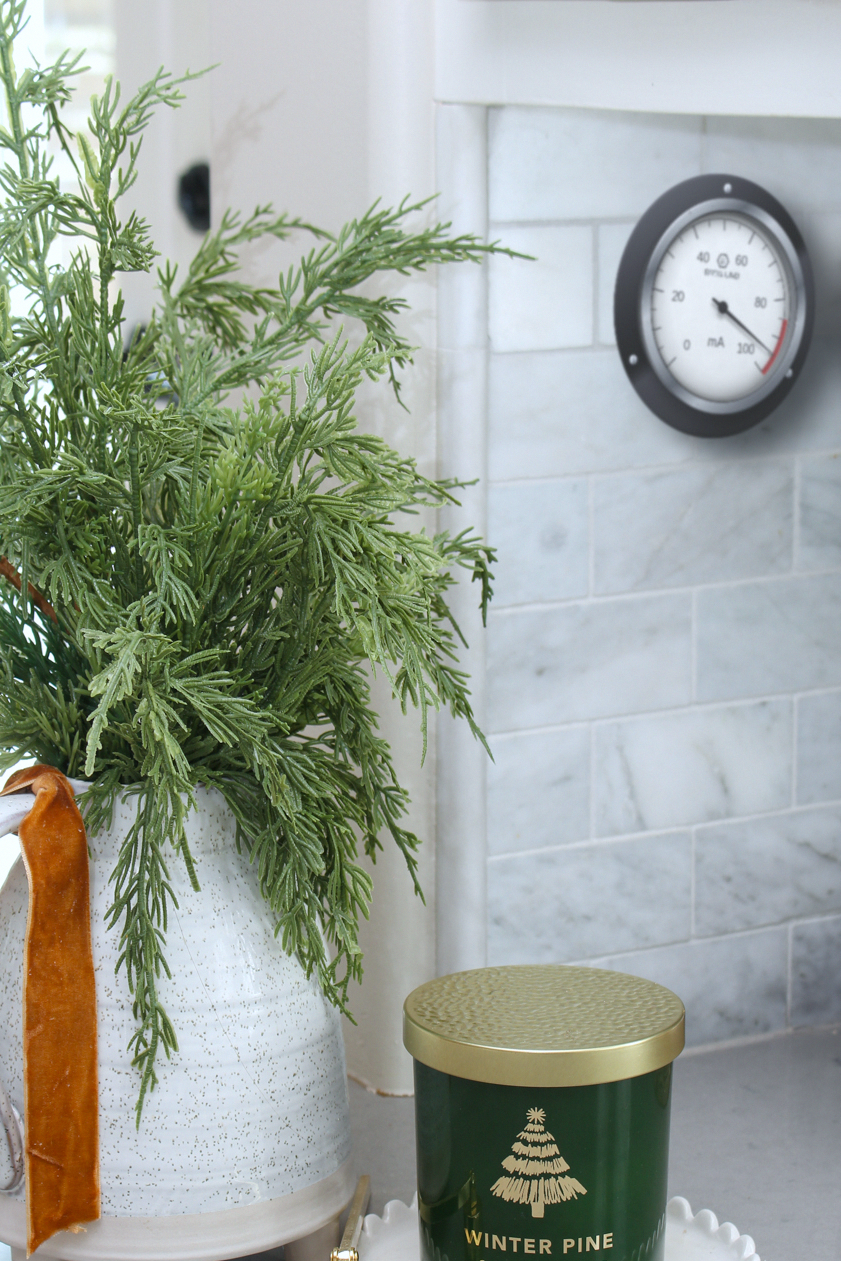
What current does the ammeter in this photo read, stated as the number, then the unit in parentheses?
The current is 95 (mA)
